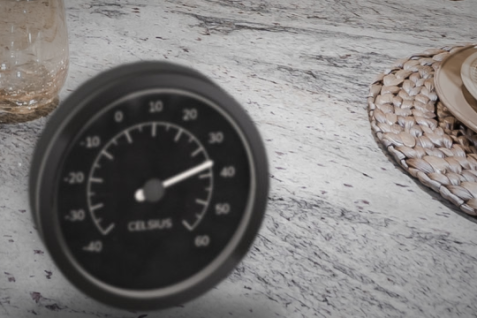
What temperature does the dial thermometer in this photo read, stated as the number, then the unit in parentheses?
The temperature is 35 (°C)
